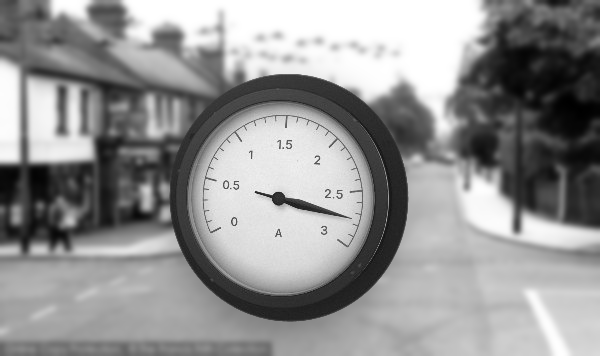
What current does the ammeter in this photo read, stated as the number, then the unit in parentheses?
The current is 2.75 (A)
